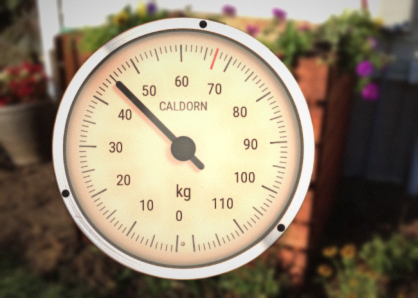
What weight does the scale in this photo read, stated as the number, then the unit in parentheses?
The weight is 45 (kg)
